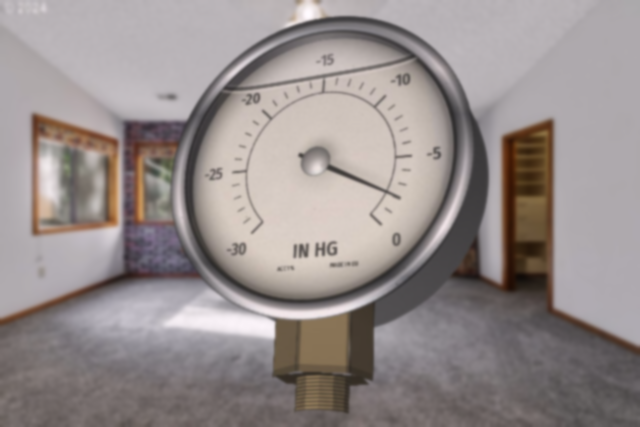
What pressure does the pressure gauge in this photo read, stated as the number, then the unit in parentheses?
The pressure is -2 (inHg)
